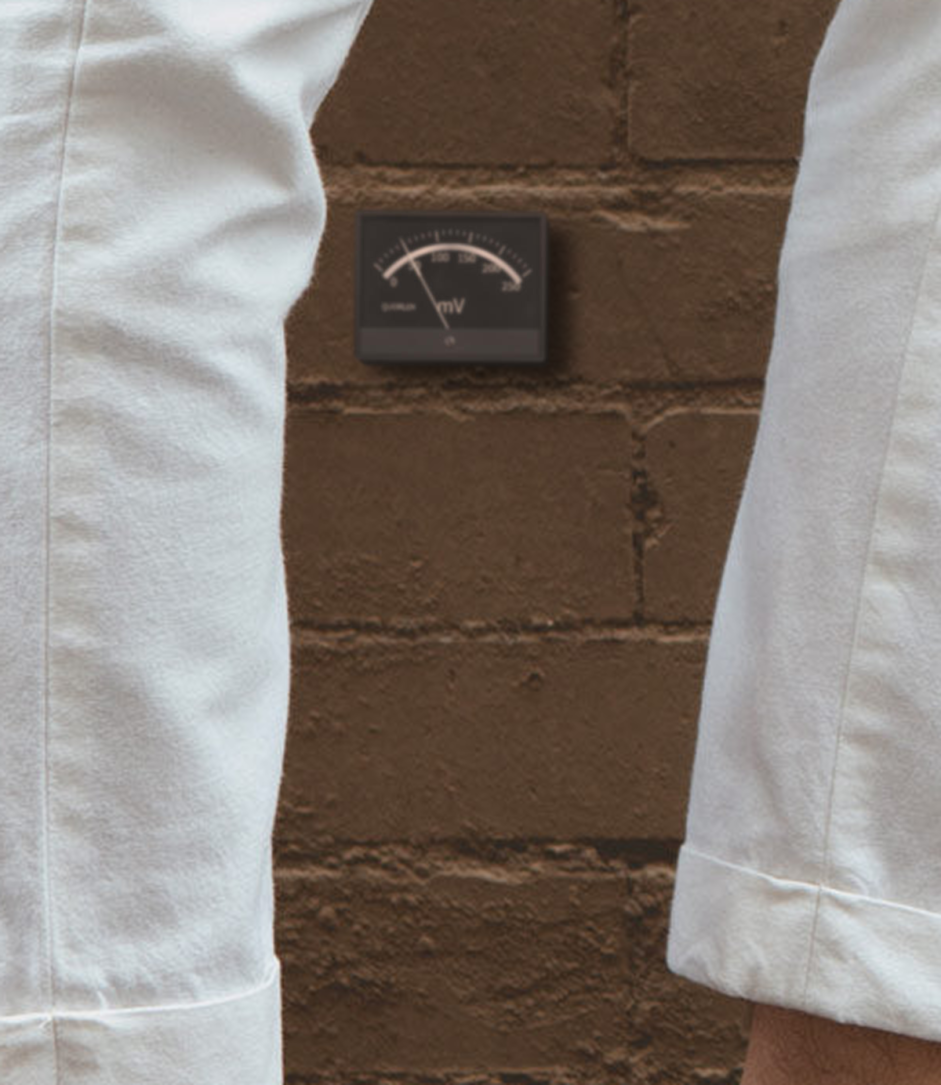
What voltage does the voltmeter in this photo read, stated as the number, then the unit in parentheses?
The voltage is 50 (mV)
